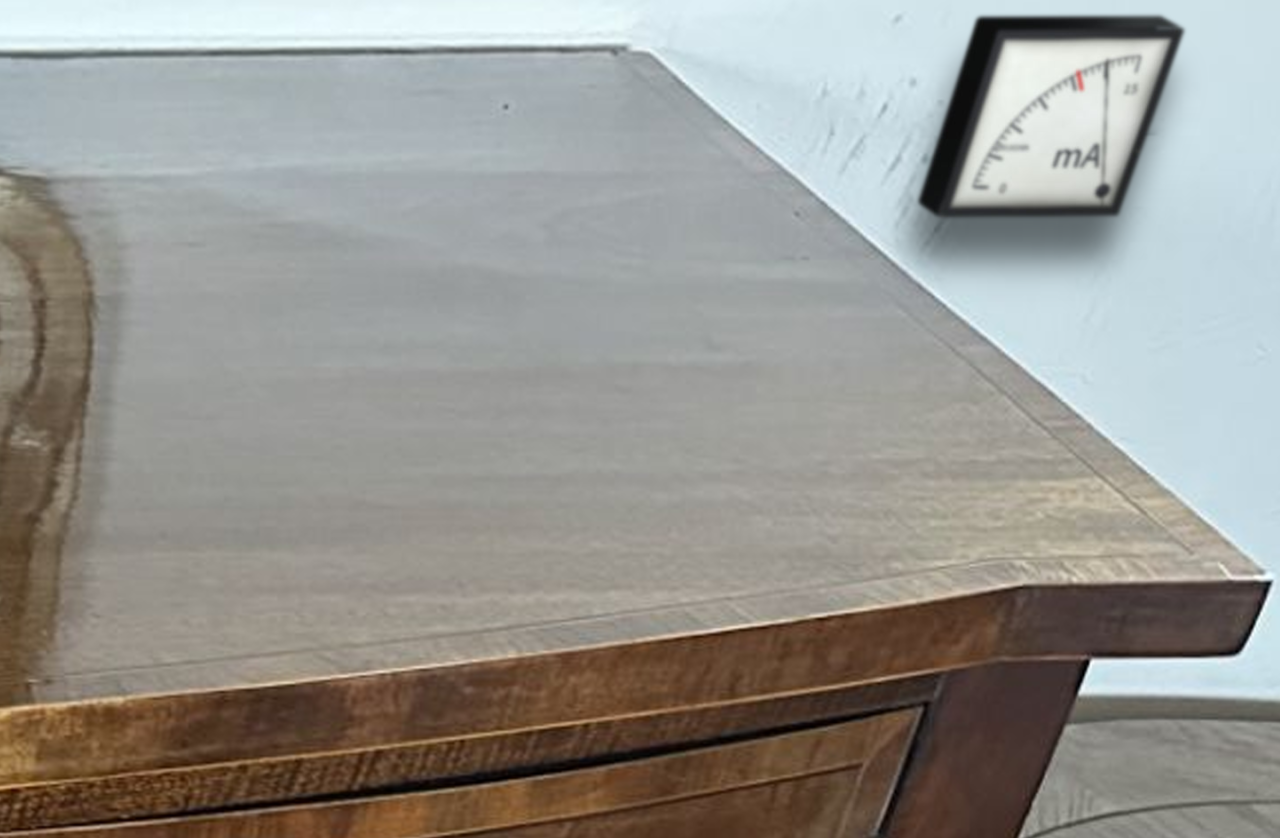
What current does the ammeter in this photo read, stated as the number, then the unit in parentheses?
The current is 12.5 (mA)
